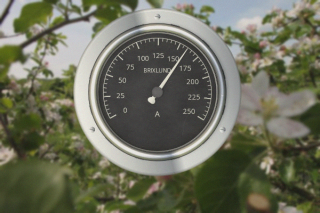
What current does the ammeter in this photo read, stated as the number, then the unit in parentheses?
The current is 160 (A)
